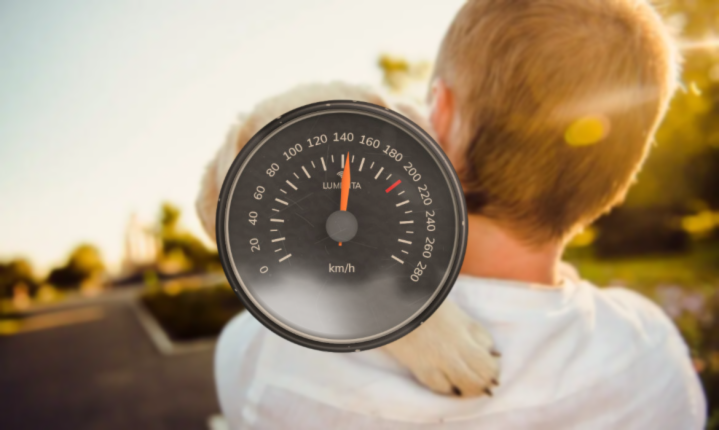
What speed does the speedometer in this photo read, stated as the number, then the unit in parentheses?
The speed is 145 (km/h)
